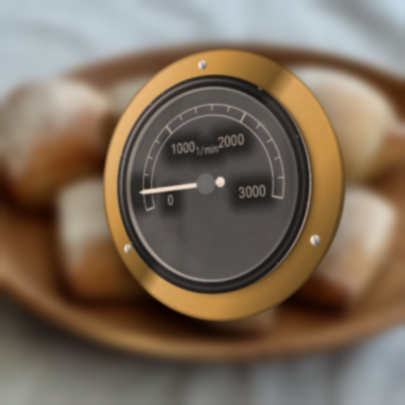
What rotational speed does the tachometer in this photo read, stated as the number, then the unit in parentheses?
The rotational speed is 200 (rpm)
